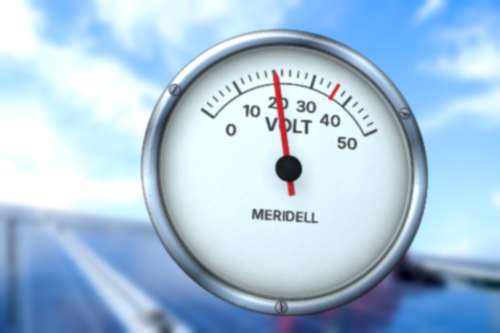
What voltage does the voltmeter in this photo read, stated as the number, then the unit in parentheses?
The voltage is 20 (V)
